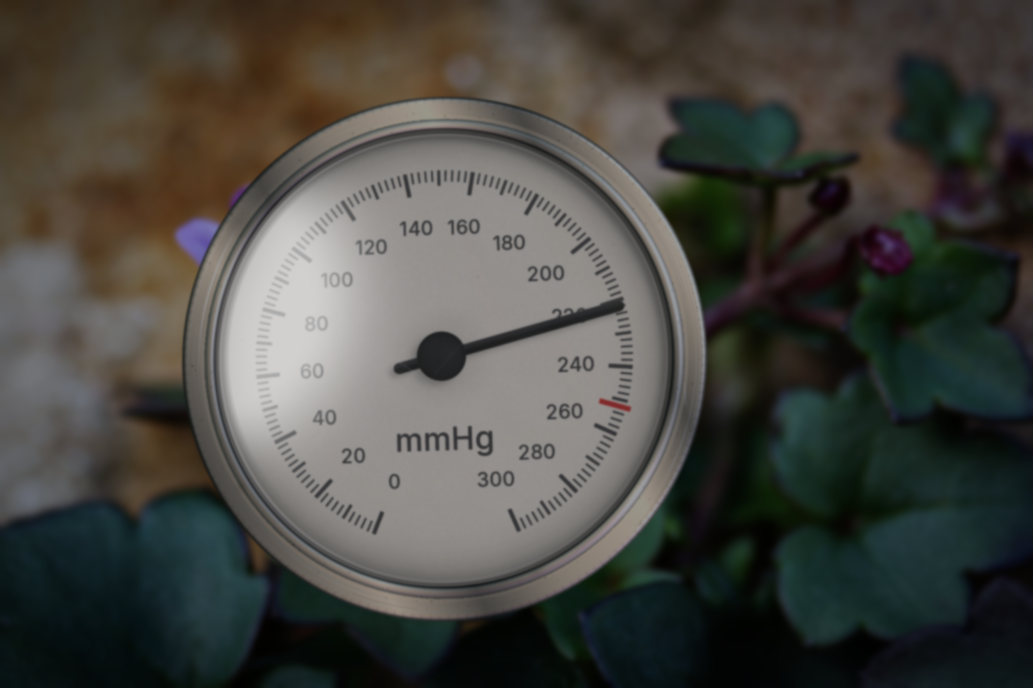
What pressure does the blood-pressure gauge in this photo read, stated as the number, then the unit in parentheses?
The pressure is 222 (mmHg)
